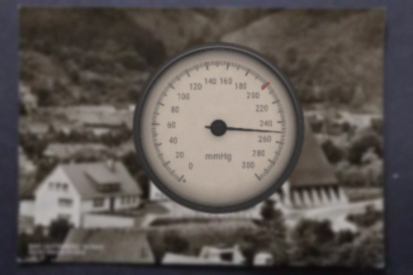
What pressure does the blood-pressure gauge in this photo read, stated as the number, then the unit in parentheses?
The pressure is 250 (mmHg)
